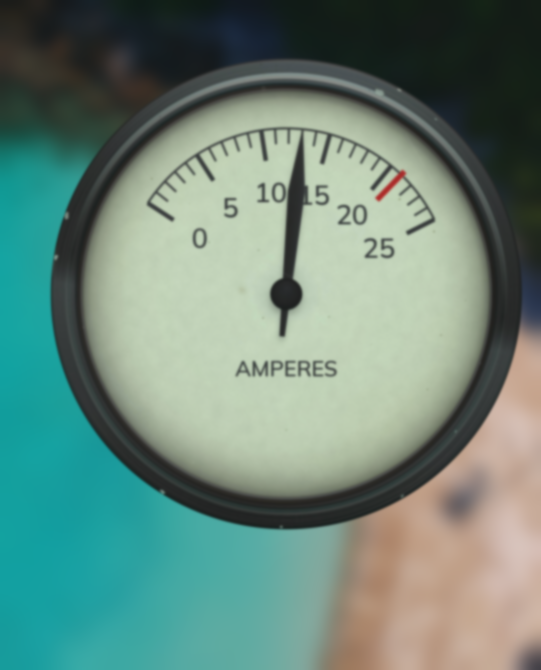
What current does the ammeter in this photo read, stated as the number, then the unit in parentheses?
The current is 13 (A)
